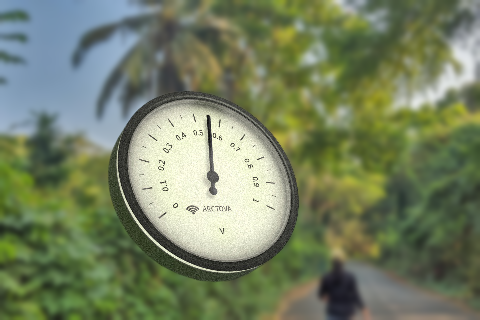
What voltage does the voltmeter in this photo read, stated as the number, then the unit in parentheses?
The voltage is 0.55 (V)
